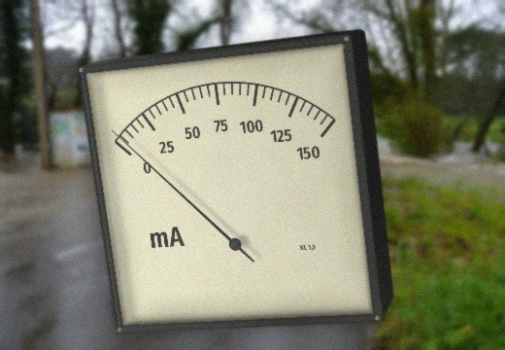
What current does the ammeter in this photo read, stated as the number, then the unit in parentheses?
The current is 5 (mA)
